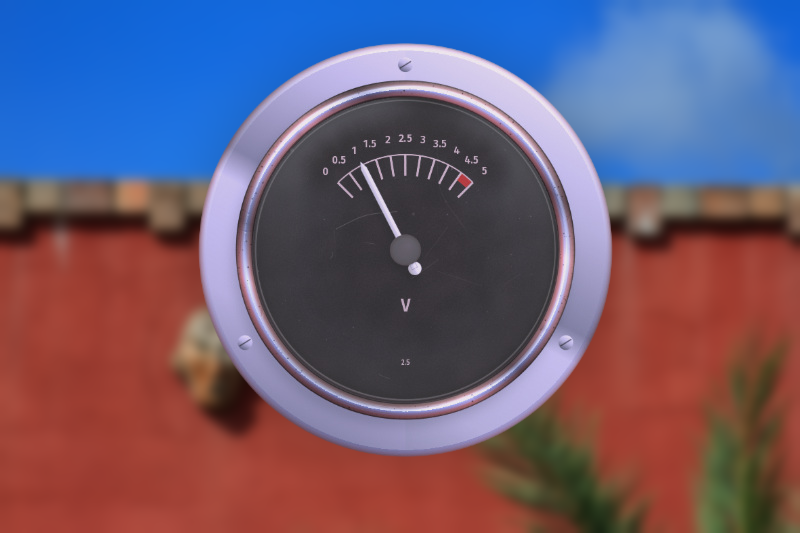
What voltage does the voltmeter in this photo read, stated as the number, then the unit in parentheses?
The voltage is 1 (V)
